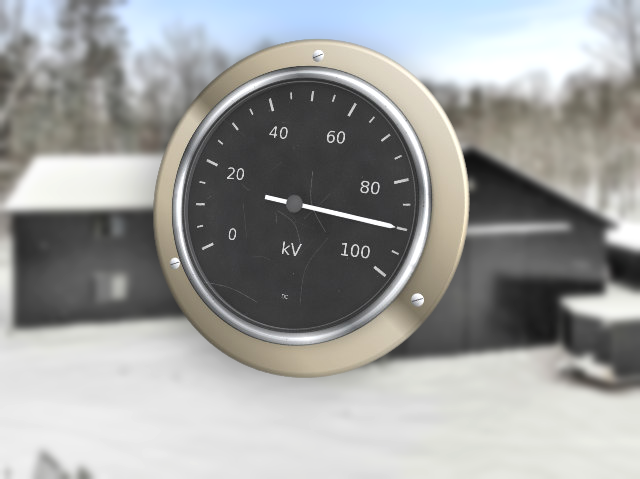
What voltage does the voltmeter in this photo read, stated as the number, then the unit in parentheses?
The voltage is 90 (kV)
